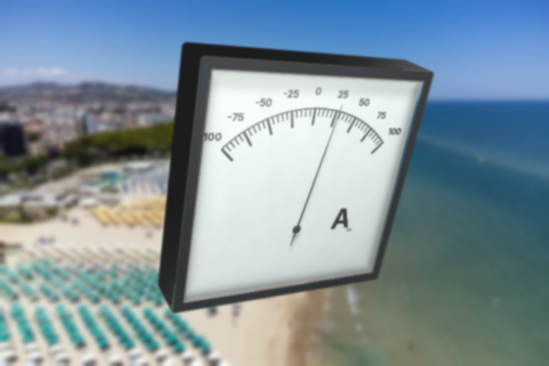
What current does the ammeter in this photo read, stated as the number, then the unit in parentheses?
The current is 25 (A)
